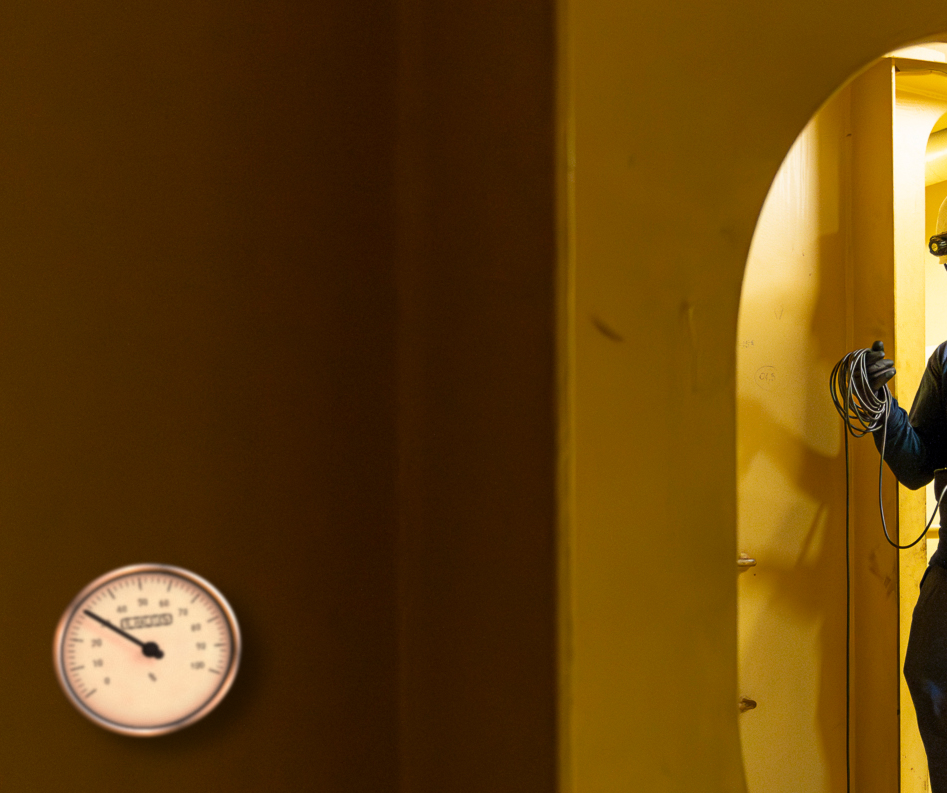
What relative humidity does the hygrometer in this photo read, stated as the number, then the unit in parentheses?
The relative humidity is 30 (%)
